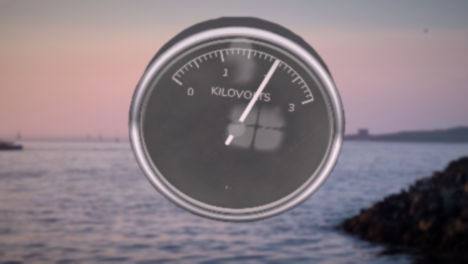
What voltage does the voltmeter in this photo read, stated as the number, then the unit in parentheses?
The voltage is 2 (kV)
